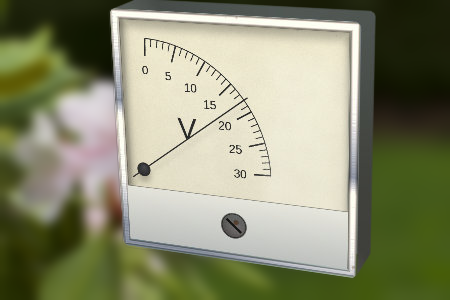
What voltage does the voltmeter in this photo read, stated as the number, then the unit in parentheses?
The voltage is 18 (V)
